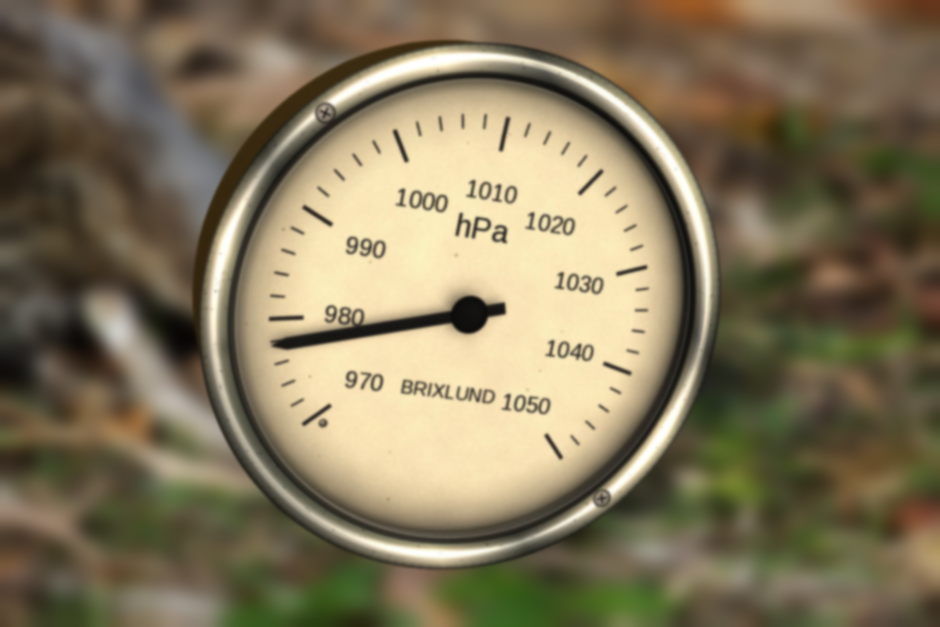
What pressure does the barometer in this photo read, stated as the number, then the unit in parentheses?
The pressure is 978 (hPa)
